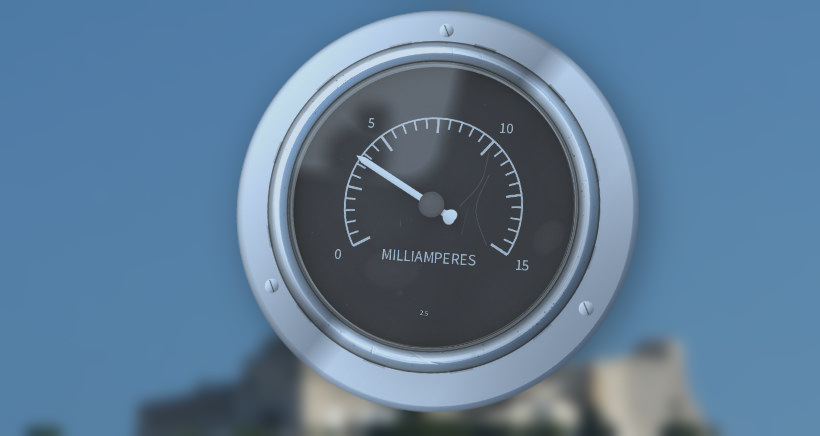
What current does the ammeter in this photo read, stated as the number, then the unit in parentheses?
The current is 3.75 (mA)
